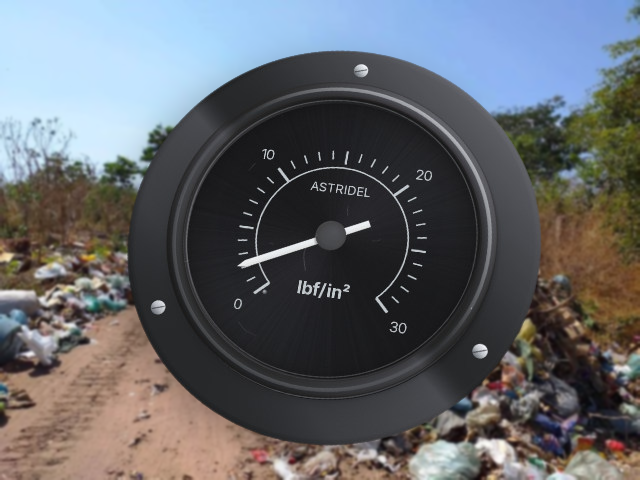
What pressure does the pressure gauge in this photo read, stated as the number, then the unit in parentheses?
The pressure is 2 (psi)
